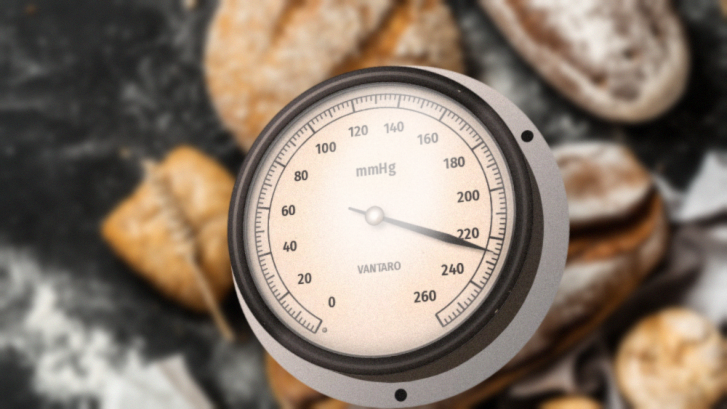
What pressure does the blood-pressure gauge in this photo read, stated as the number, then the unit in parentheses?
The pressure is 226 (mmHg)
